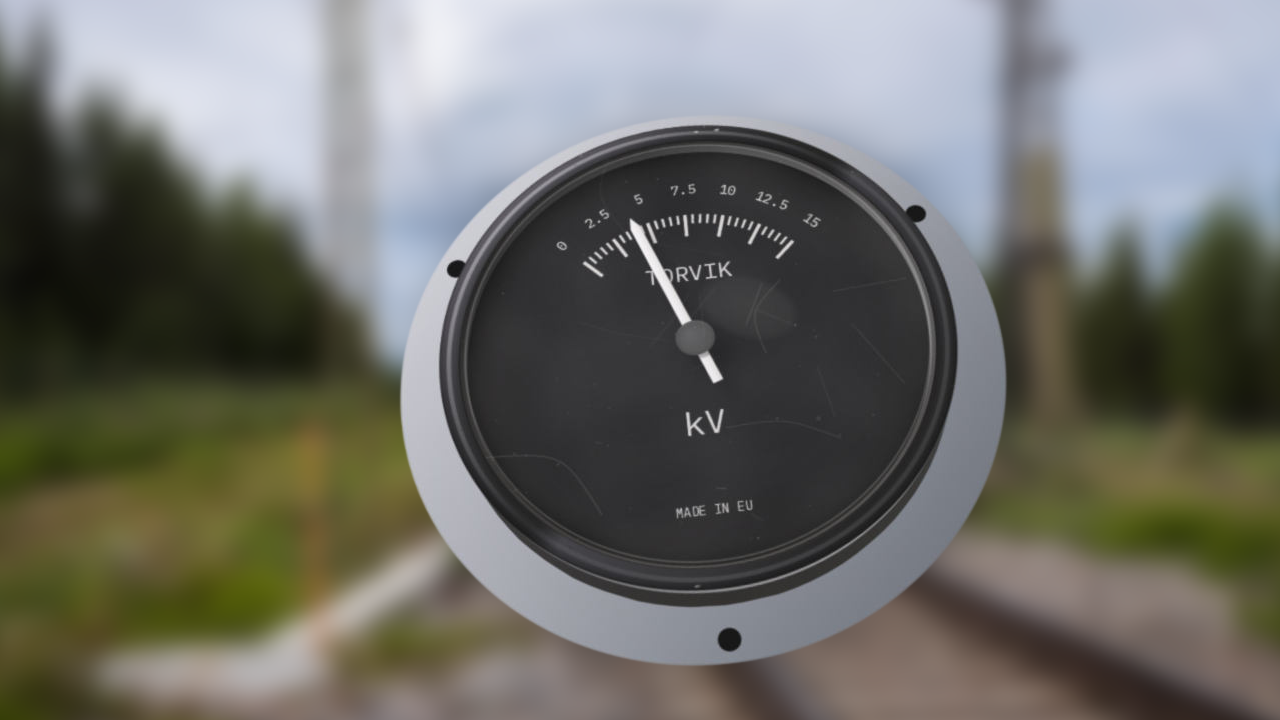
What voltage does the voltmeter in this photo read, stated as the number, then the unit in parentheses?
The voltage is 4 (kV)
